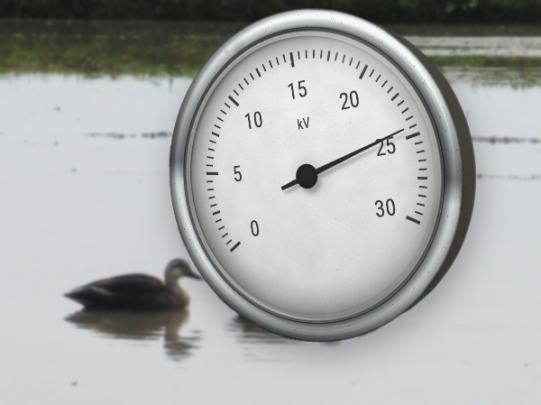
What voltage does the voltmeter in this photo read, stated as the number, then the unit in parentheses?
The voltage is 24.5 (kV)
